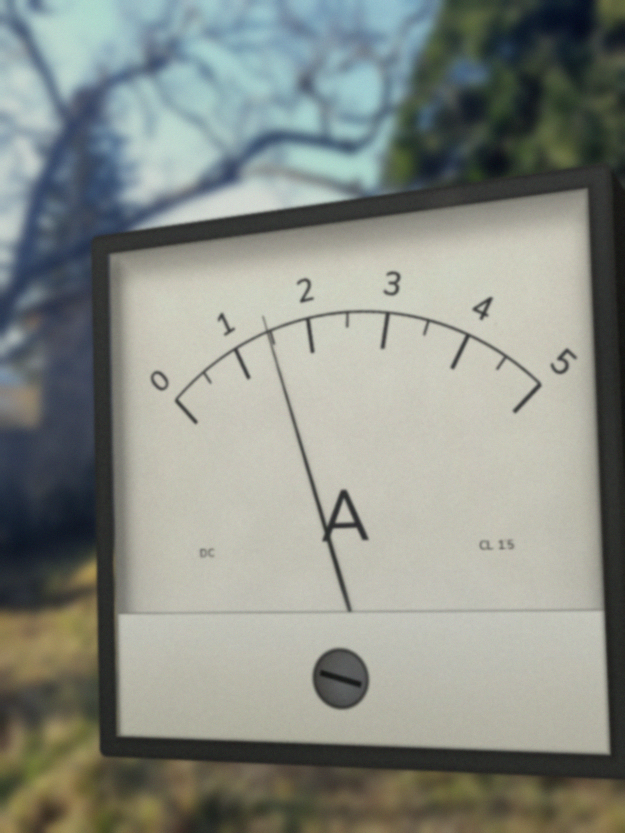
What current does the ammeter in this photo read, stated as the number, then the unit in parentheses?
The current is 1.5 (A)
